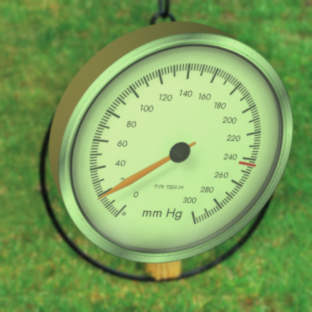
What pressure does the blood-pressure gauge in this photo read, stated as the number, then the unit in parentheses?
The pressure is 20 (mmHg)
